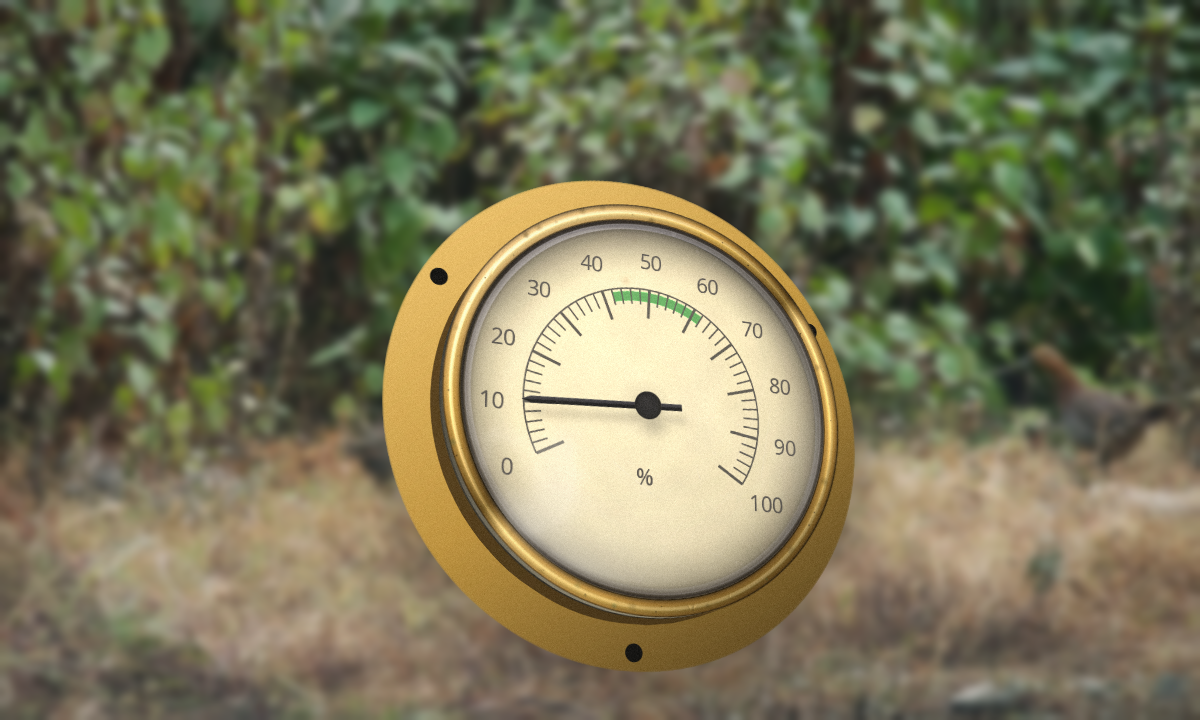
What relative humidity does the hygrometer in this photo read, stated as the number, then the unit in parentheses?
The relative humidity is 10 (%)
